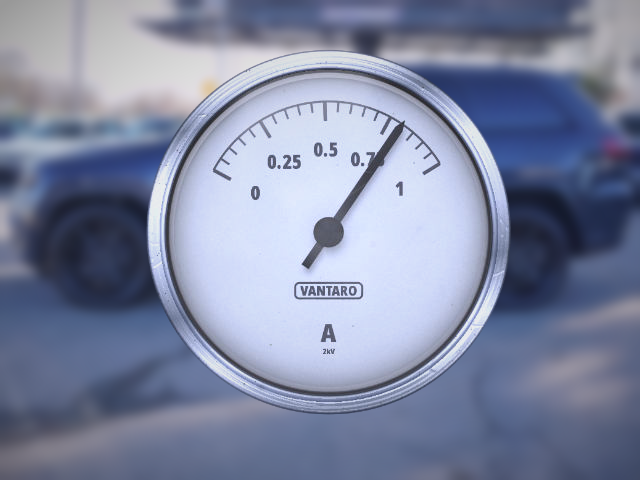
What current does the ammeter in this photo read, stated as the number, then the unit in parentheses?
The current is 0.8 (A)
